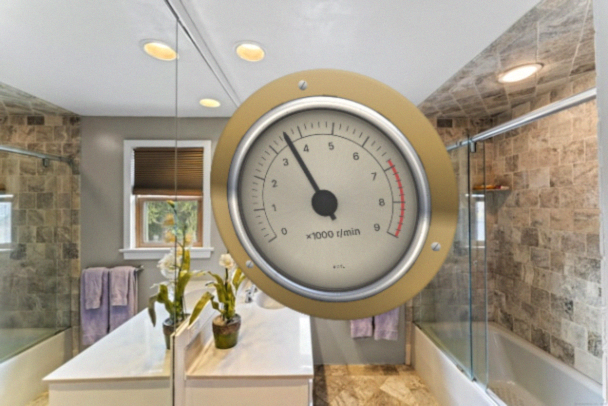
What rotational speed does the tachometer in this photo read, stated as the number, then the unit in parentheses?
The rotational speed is 3600 (rpm)
